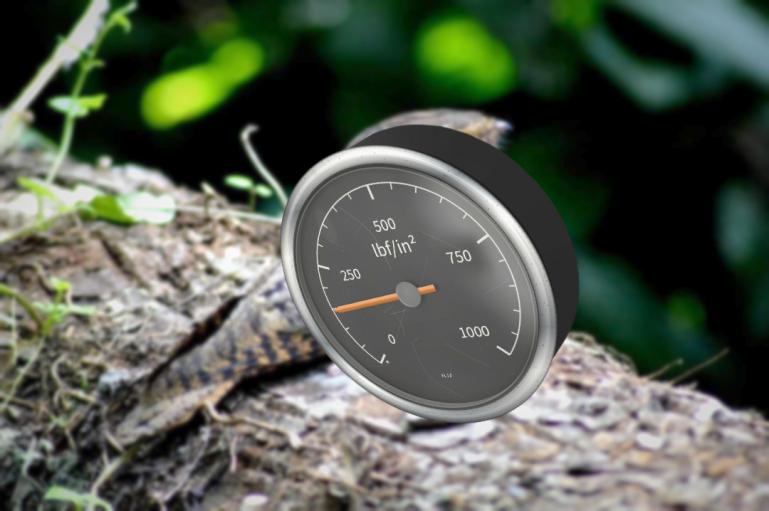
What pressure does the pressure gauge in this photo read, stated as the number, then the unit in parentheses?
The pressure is 150 (psi)
